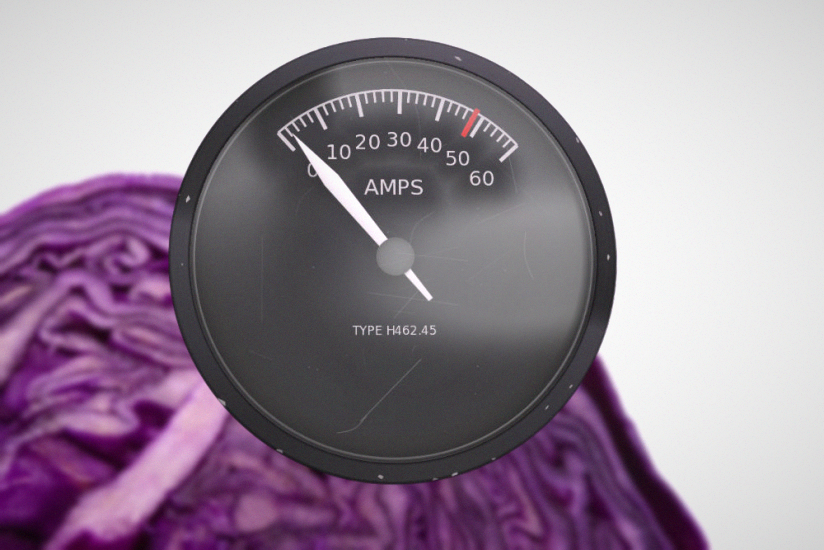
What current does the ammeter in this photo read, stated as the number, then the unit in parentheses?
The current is 2 (A)
